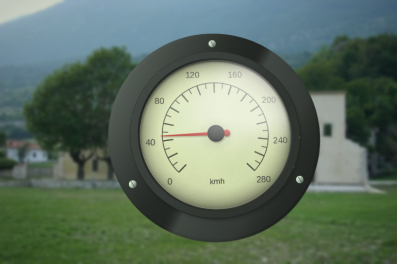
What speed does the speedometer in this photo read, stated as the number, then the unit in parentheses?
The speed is 45 (km/h)
